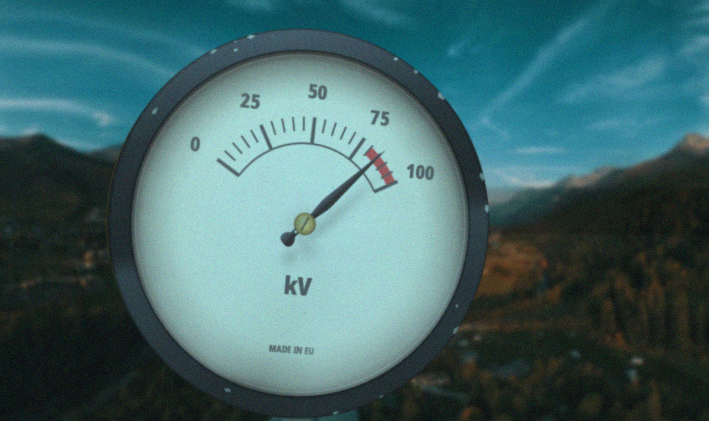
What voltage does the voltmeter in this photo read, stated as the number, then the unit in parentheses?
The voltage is 85 (kV)
